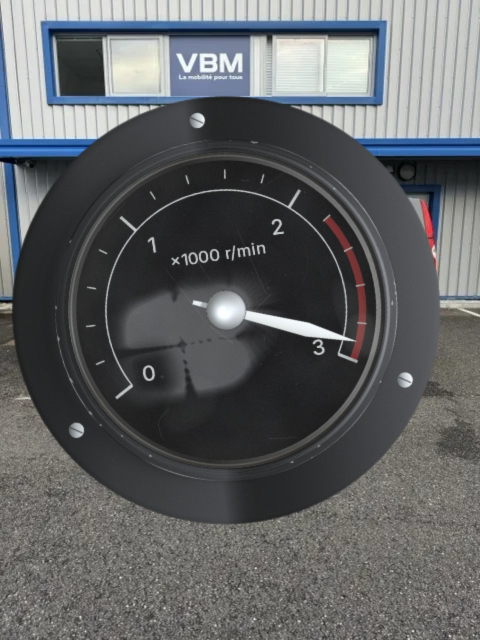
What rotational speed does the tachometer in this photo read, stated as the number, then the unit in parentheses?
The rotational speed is 2900 (rpm)
